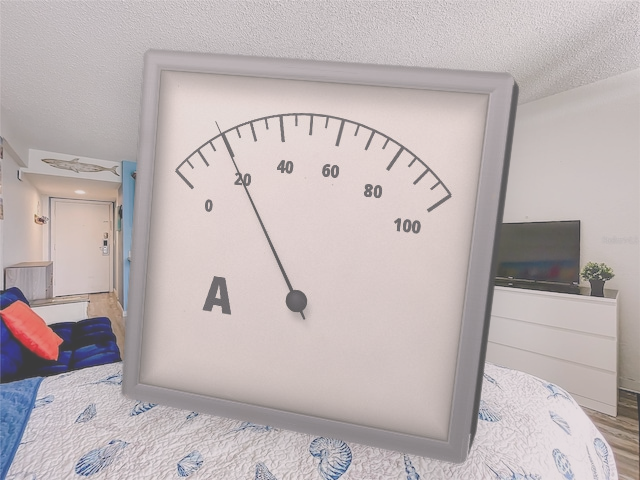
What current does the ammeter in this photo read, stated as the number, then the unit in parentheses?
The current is 20 (A)
